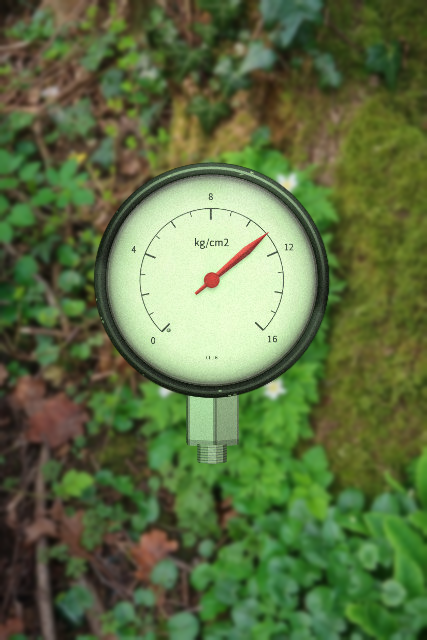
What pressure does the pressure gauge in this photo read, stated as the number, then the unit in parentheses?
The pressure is 11 (kg/cm²)
